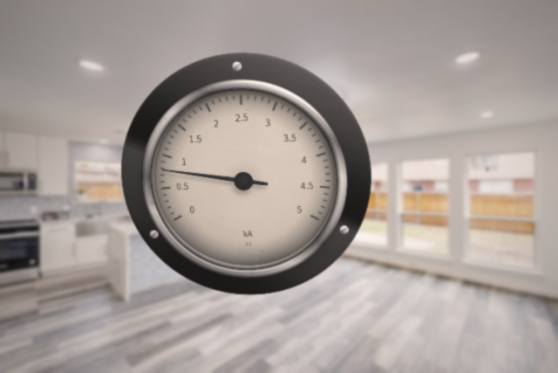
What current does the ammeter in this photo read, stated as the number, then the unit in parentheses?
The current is 0.8 (kA)
